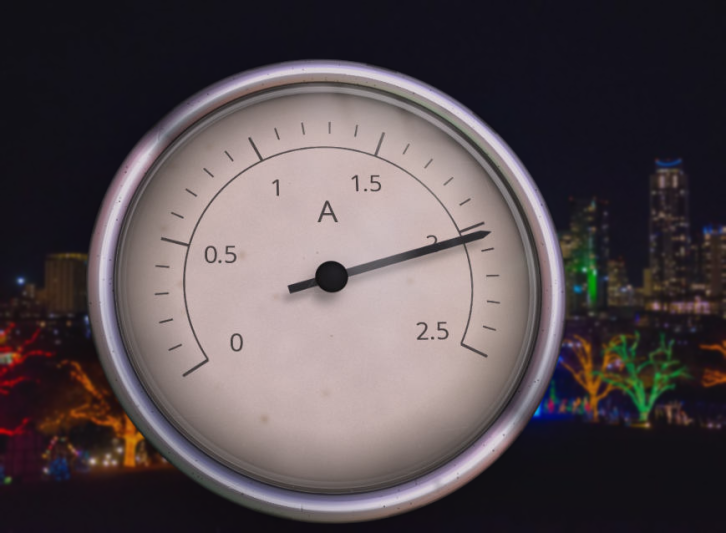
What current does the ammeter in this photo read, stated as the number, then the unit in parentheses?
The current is 2.05 (A)
